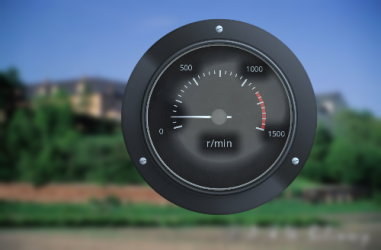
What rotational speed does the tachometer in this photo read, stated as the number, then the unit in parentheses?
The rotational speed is 100 (rpm)
